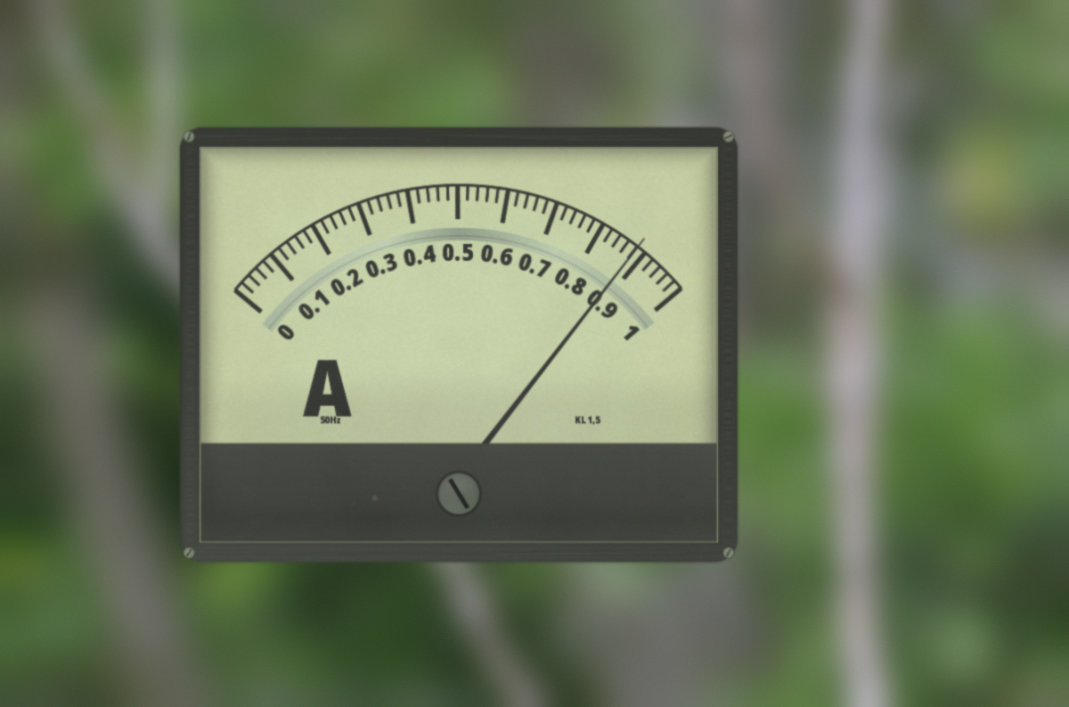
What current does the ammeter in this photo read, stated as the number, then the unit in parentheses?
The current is 0.88 (A)
